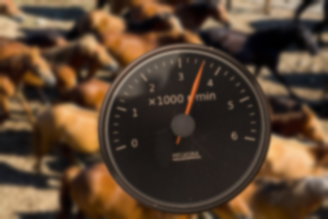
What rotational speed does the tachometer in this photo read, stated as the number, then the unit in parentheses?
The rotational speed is 3600 (rpm)
